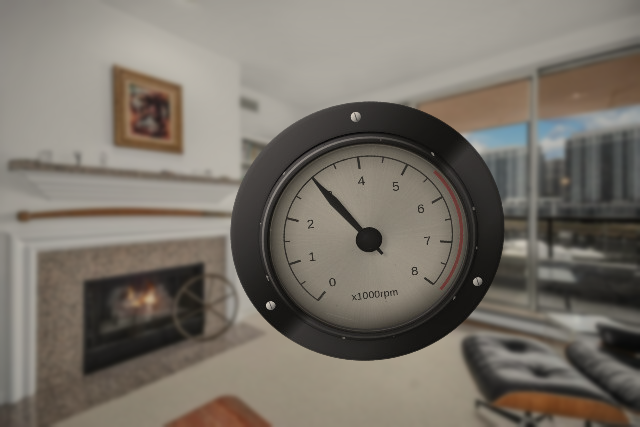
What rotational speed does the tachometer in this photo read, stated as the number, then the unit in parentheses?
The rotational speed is 3000 (rpm)
